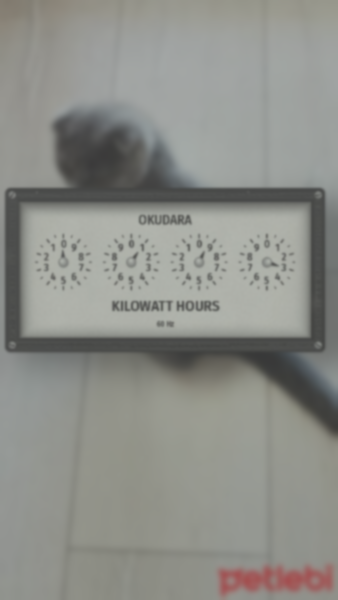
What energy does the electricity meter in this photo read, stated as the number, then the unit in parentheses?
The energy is 93 (kWh)
